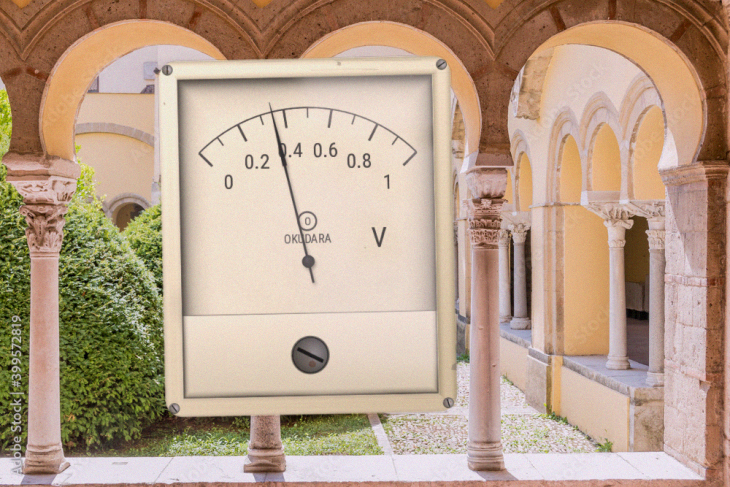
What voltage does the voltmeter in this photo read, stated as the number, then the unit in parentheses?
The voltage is 0.35 (V)
